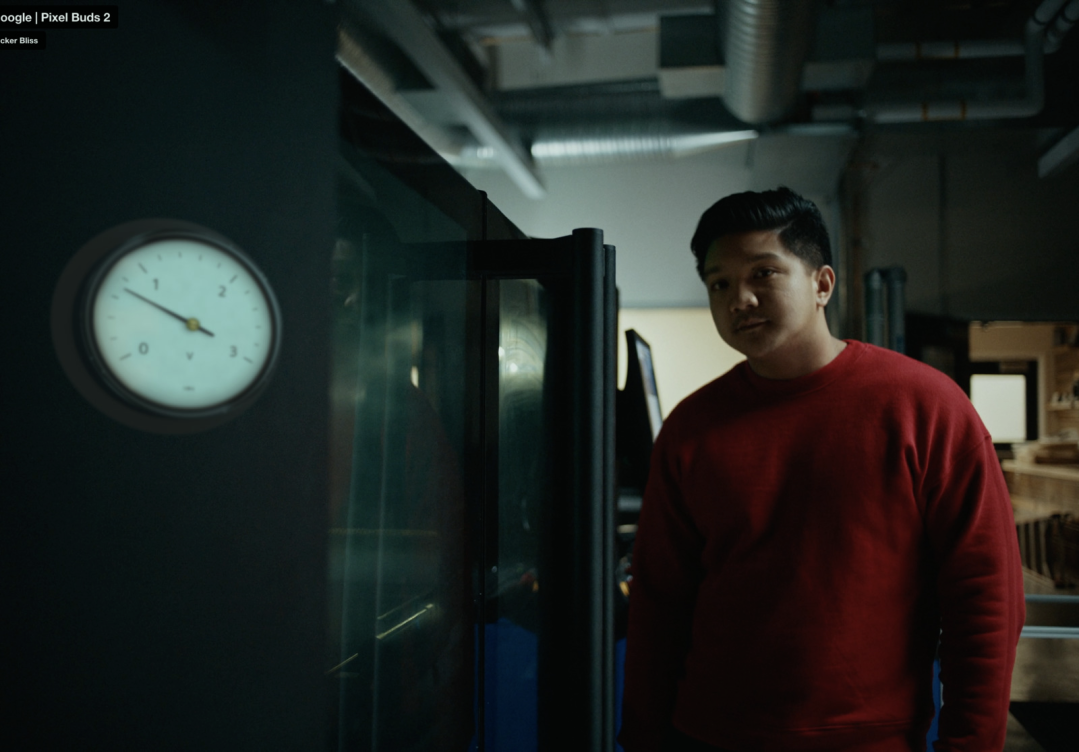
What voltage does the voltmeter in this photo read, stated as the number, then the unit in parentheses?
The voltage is 0.7 (V)
